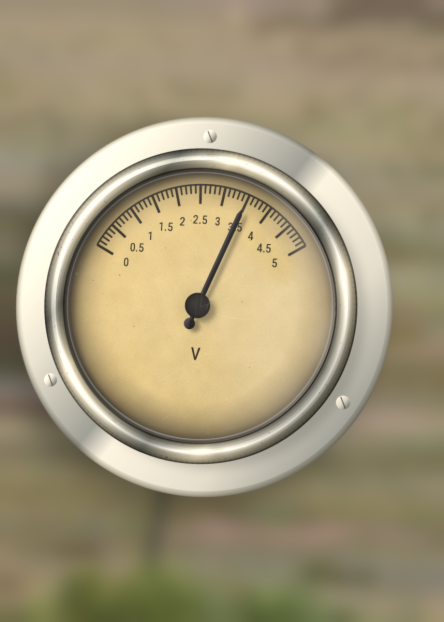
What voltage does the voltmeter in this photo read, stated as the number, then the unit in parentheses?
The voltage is 3.5 (V)
